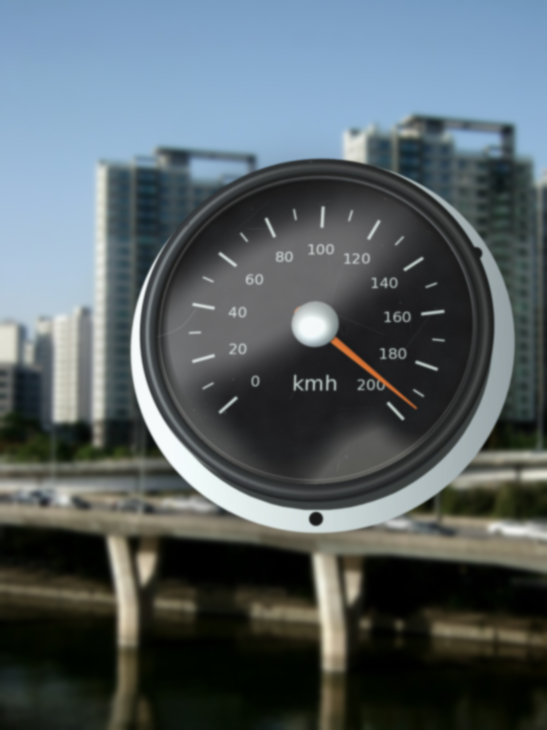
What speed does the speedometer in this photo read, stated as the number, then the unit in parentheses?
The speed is 195 (km/h)
